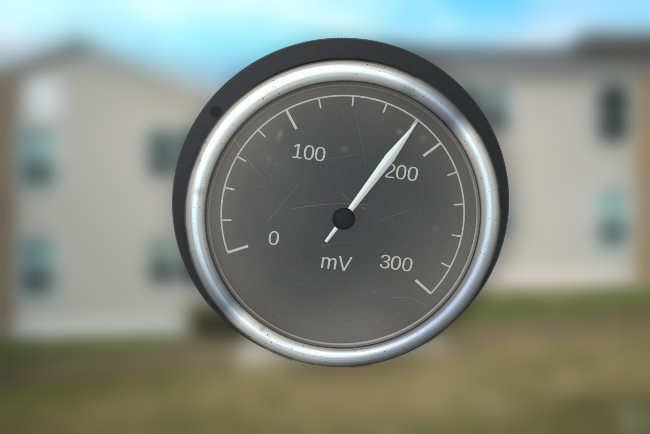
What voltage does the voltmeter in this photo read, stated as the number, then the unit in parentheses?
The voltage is 180 (mV)
